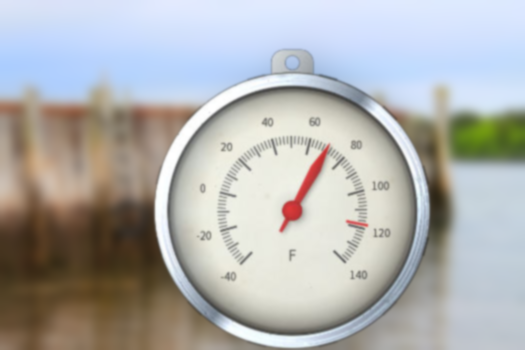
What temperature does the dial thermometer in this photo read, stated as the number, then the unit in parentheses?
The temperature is 70 (°F)
